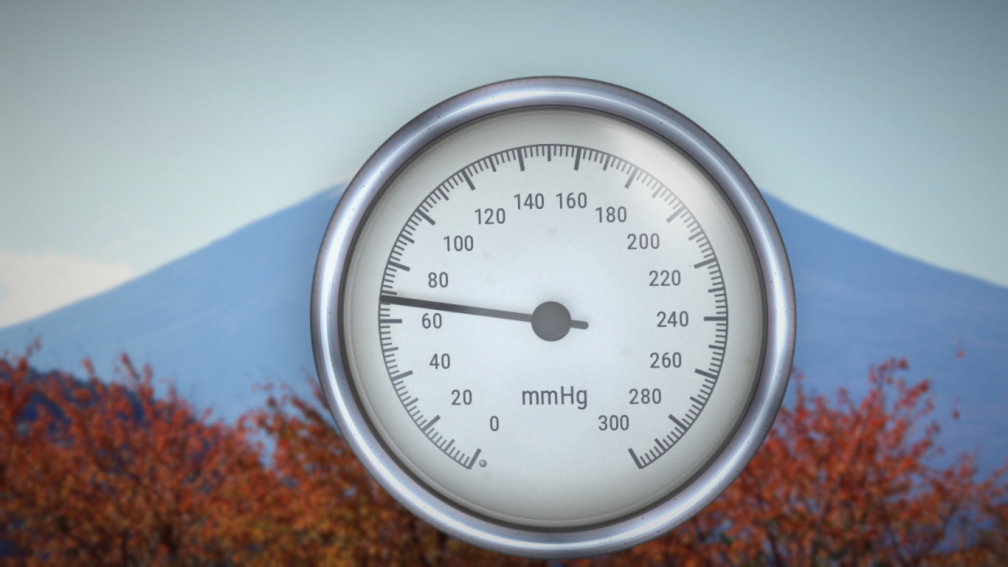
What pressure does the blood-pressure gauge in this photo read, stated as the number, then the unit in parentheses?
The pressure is 68 (mmHg)
